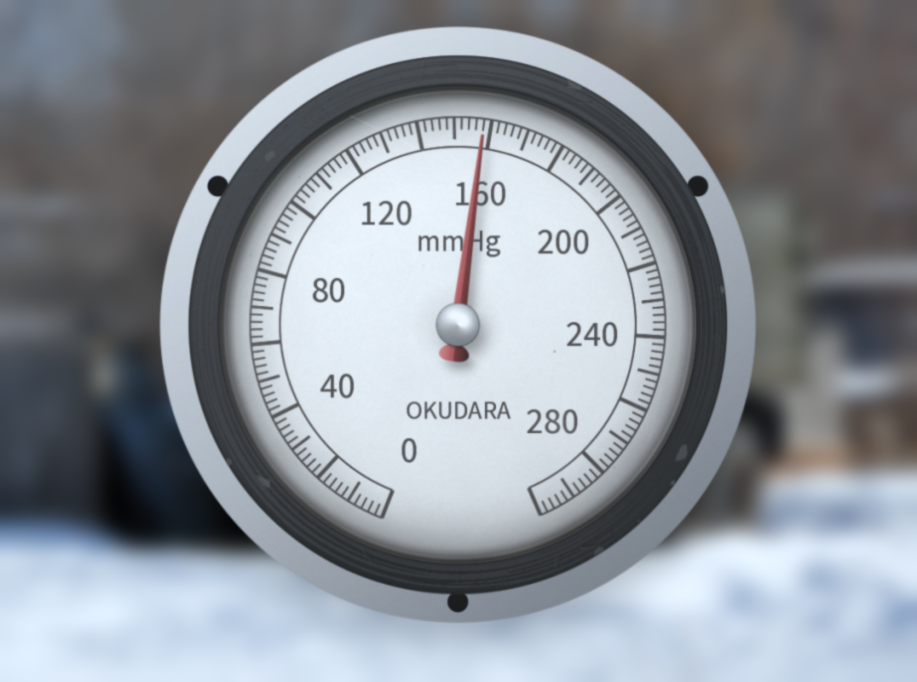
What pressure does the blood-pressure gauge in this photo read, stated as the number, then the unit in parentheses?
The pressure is 158 (mmHg)
